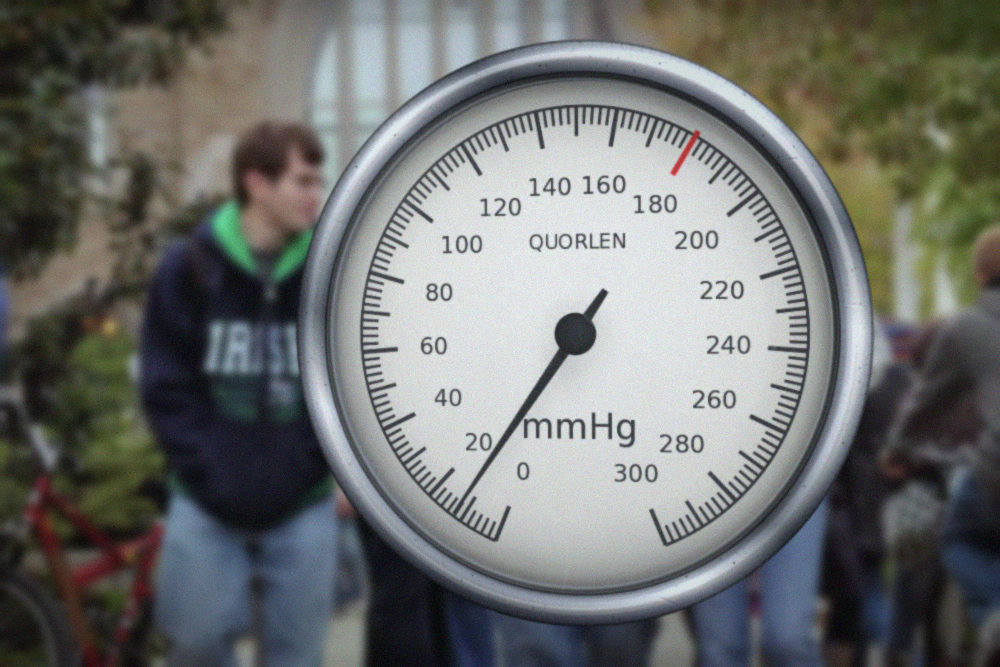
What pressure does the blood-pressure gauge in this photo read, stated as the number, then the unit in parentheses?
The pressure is 12 (mmHg)
